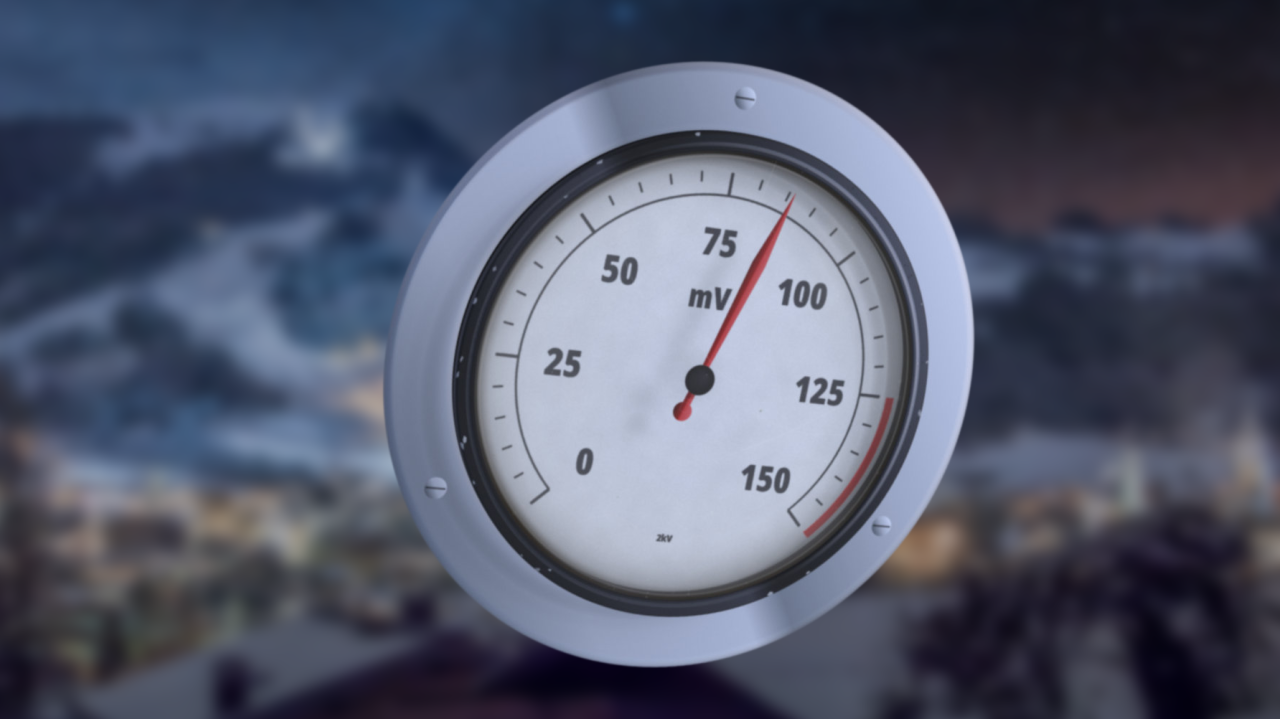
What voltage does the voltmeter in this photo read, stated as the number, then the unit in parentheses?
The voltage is 85 (mV)
